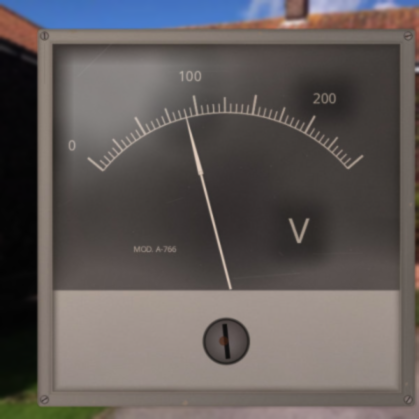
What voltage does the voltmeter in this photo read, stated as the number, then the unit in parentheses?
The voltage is 90 (V)
